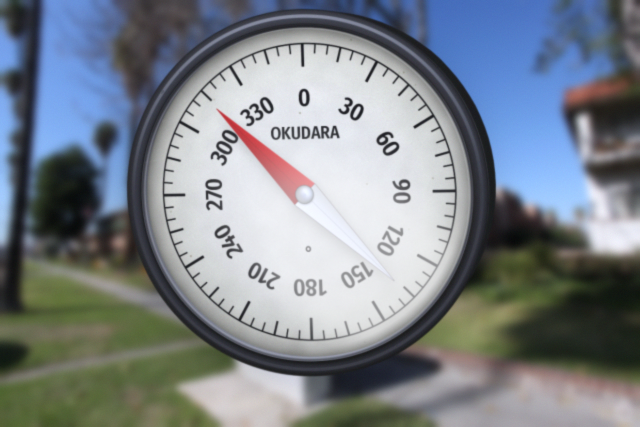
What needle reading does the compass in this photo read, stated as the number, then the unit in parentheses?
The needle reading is 315 (°)
